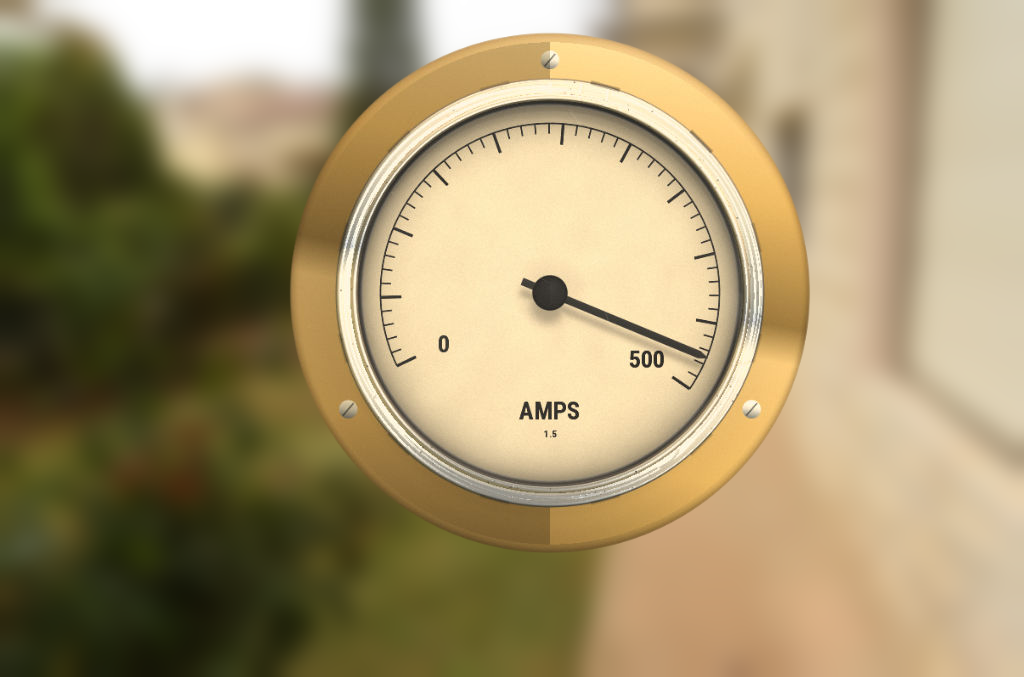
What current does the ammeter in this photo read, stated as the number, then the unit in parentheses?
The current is 475 (A)
